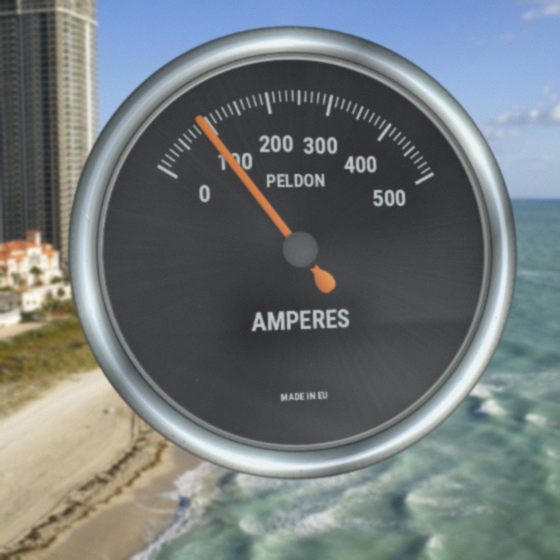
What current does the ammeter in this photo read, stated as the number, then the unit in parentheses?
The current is 90 (A)
